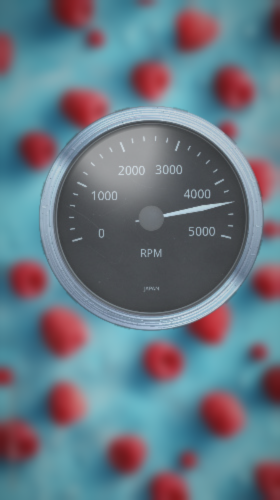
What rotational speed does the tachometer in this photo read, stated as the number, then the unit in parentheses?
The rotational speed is 4400 (rpm)
